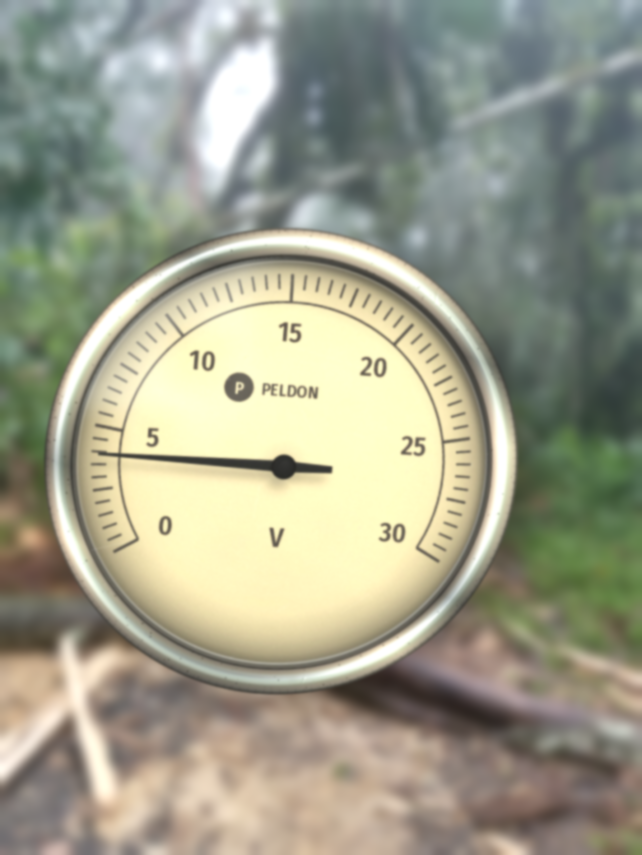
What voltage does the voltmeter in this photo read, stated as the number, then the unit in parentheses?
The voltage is 4 (V)
